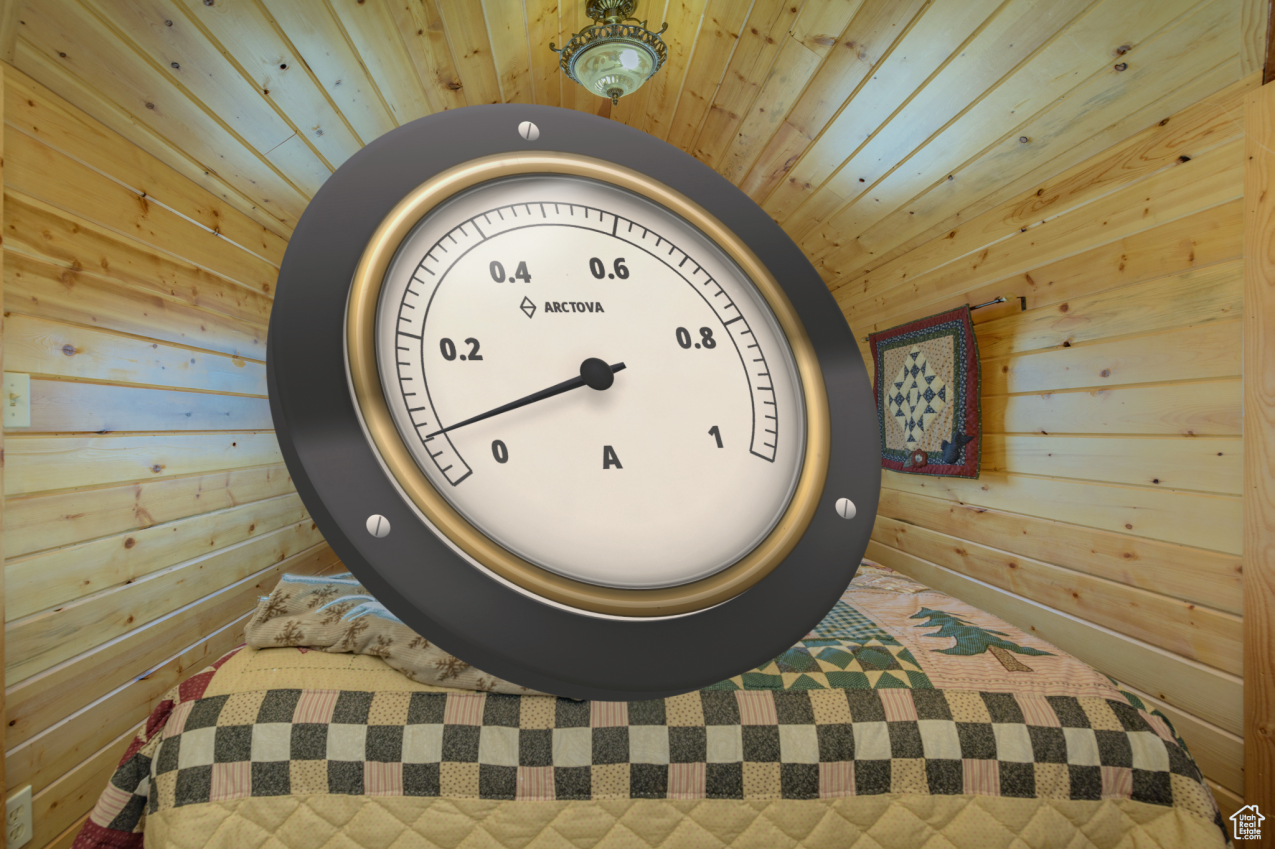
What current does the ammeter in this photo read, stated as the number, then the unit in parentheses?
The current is 0.06 (A)
